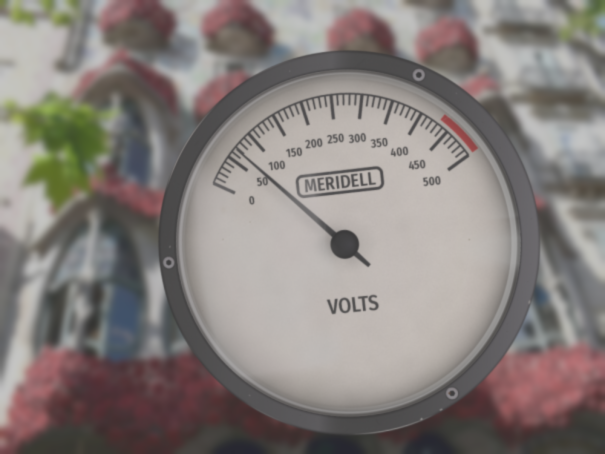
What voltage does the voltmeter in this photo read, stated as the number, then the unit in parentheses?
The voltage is 70 (V)
